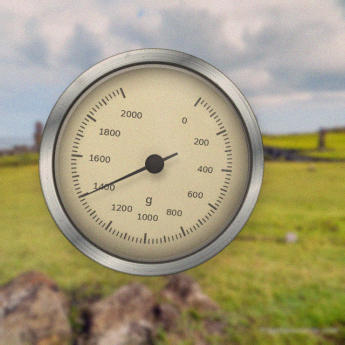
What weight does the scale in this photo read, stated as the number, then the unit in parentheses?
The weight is 1400 (g)
